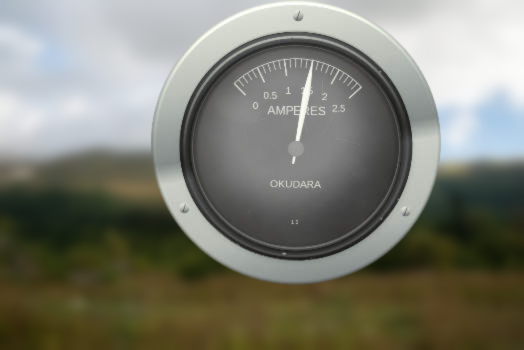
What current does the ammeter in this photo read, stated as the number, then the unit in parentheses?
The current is 1.5 (A)
